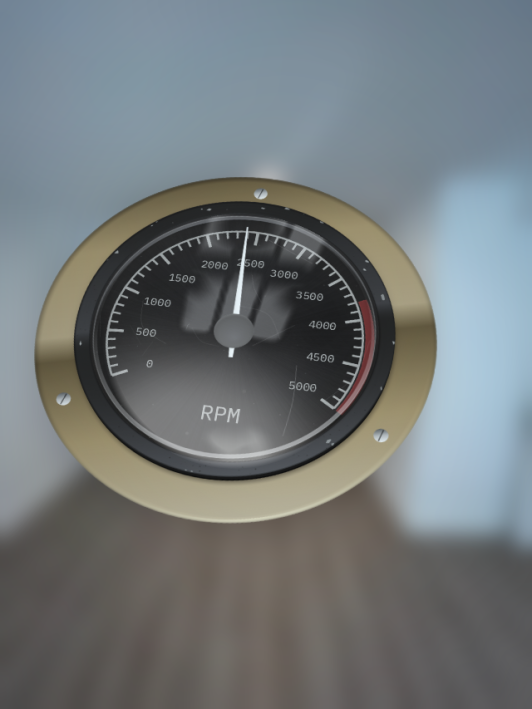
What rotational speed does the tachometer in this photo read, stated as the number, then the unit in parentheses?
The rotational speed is 2400 (rpm)
